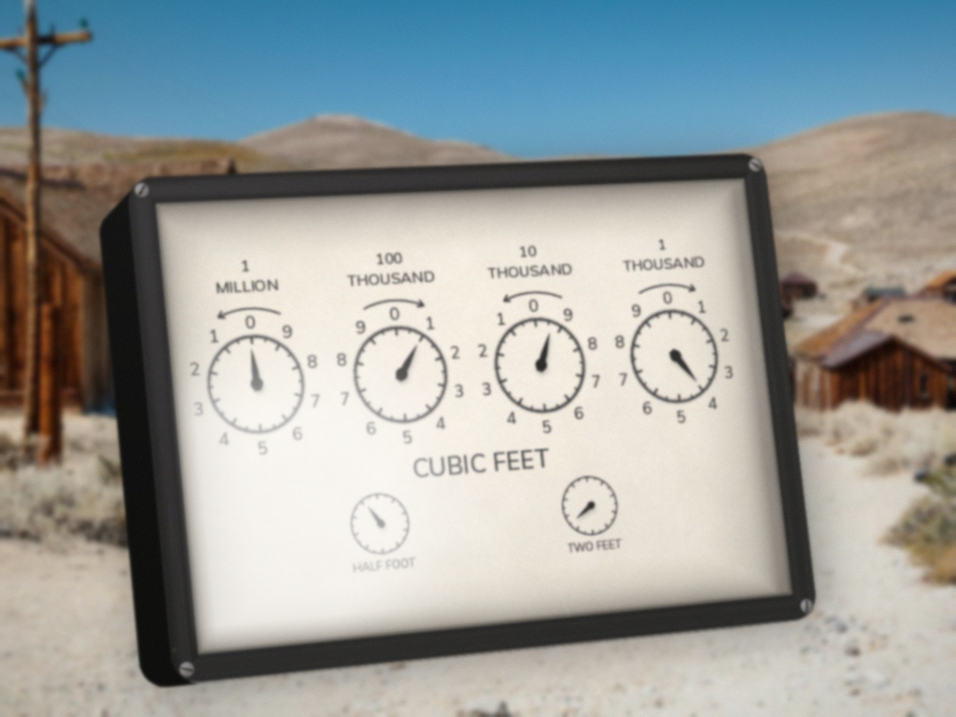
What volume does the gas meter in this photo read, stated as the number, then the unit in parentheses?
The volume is 9400 (ft³)
